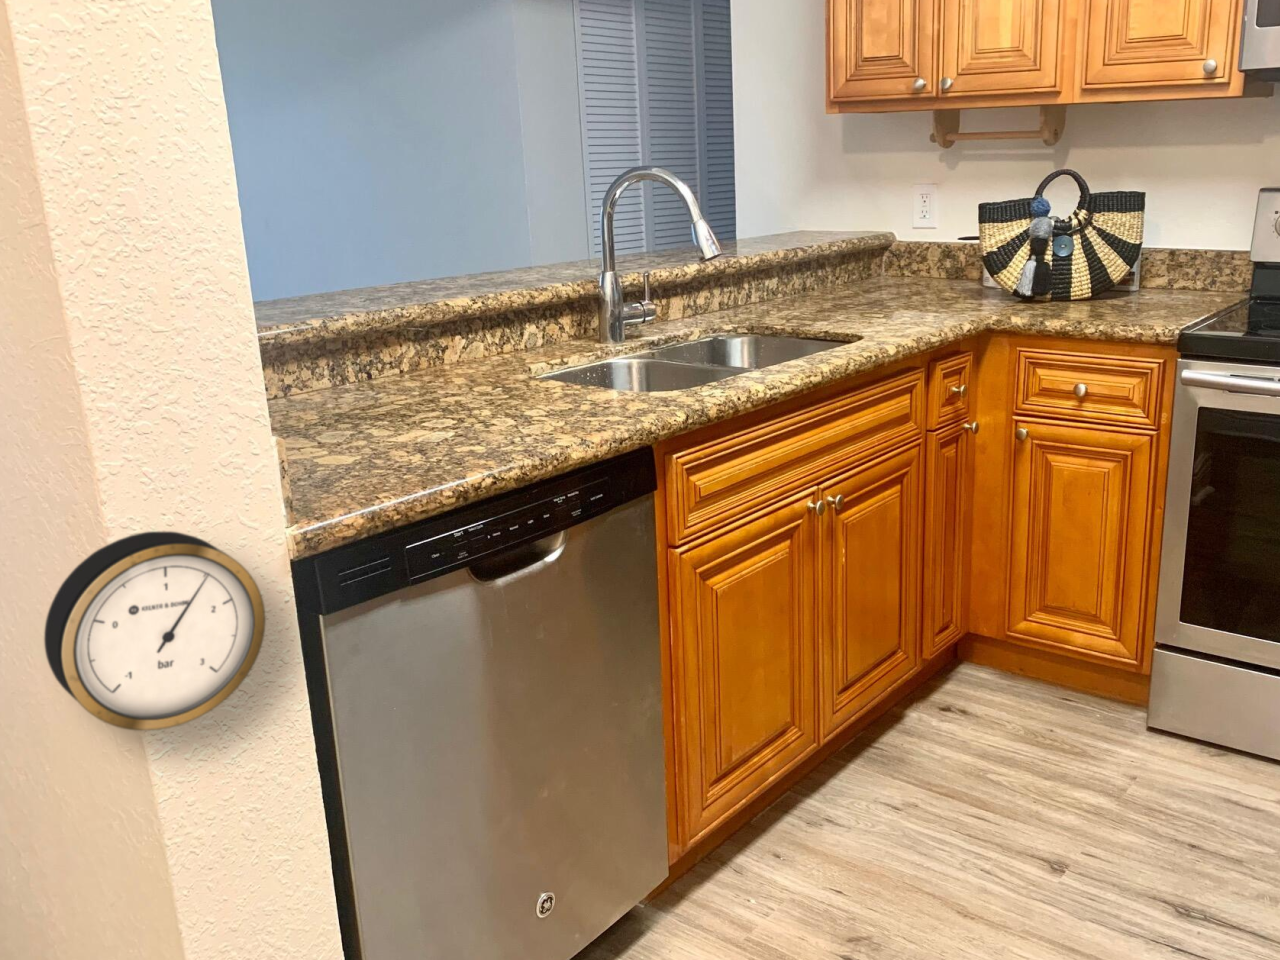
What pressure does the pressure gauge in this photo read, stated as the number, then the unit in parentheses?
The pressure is 1.5 (bar)
